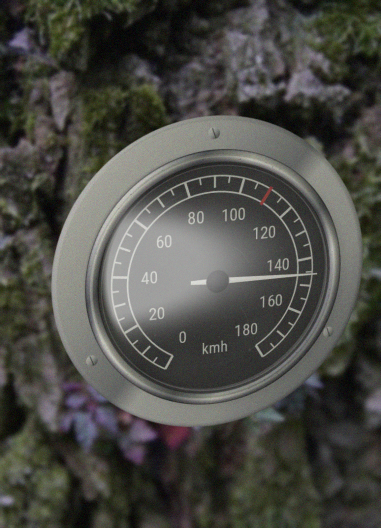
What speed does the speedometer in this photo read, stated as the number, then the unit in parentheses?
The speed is 145 (km/h)
